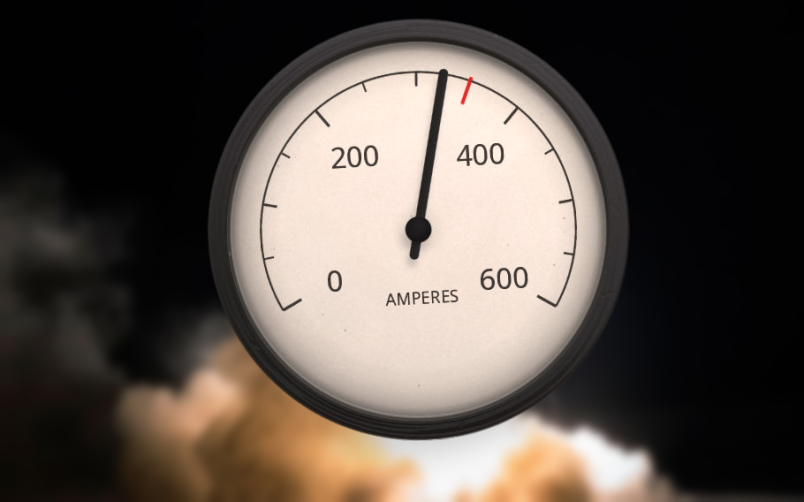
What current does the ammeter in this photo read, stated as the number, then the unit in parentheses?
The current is 325 (A)
